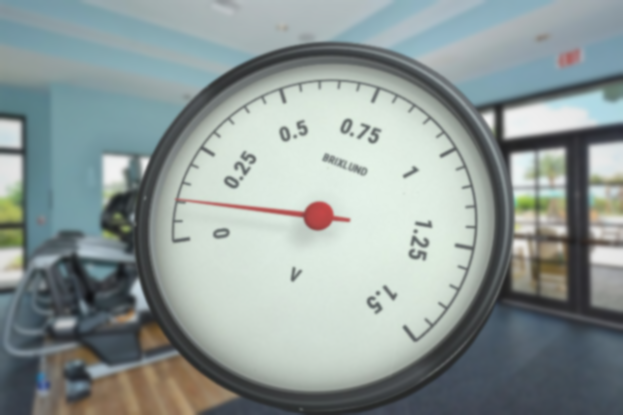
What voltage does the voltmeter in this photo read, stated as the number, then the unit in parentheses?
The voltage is 0.1 (V)
